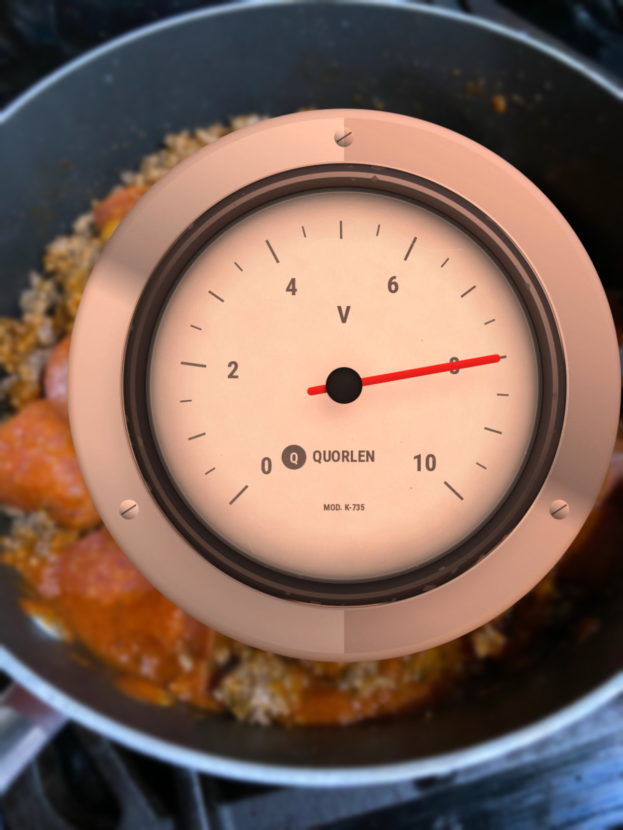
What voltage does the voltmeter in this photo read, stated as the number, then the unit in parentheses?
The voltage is 8 (V)
